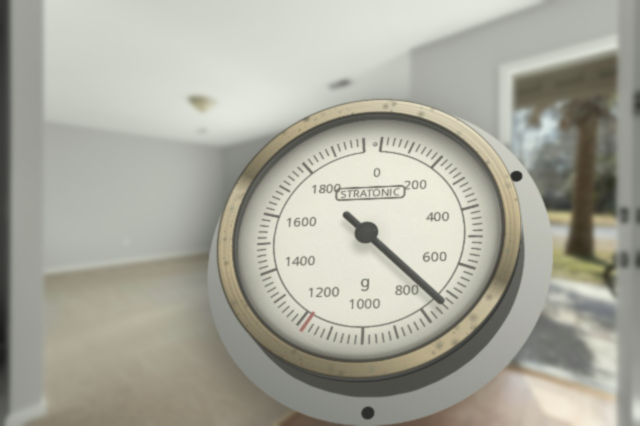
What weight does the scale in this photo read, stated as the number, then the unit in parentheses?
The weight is 740 (g)
